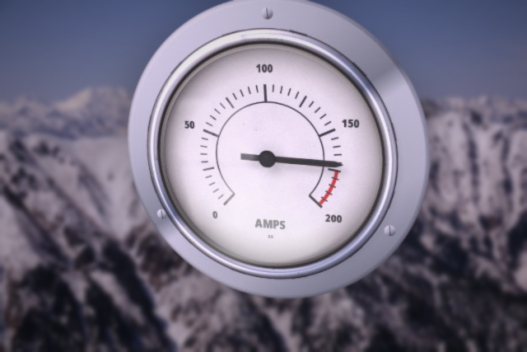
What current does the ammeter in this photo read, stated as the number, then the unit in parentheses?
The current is 170 (A)
